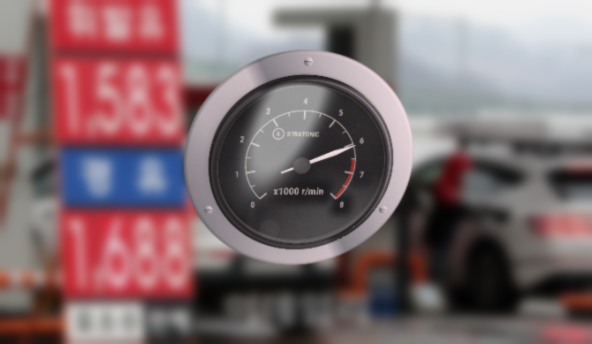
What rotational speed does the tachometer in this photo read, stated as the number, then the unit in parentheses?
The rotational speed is 6000 (rpm)
